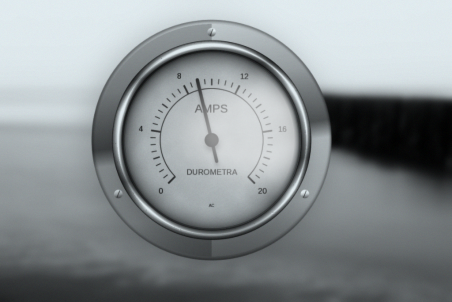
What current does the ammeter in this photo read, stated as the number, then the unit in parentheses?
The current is 9 (A)
